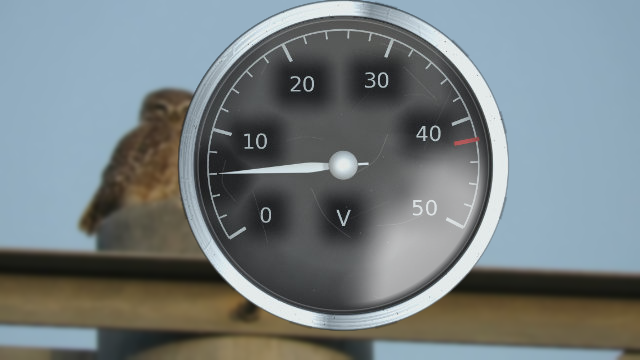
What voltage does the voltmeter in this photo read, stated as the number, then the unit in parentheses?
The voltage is 6 (V)
